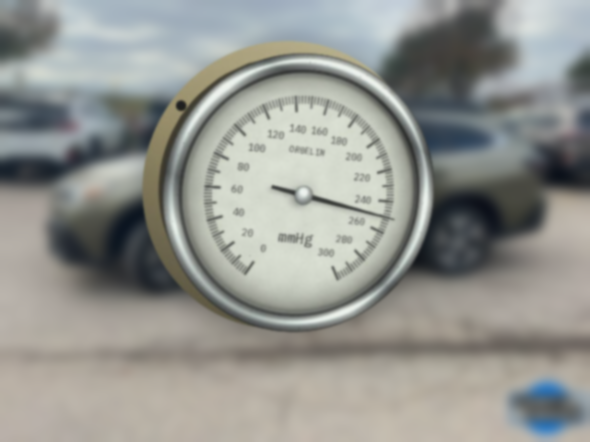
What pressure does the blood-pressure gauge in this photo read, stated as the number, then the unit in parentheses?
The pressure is 250 (mmHg)
